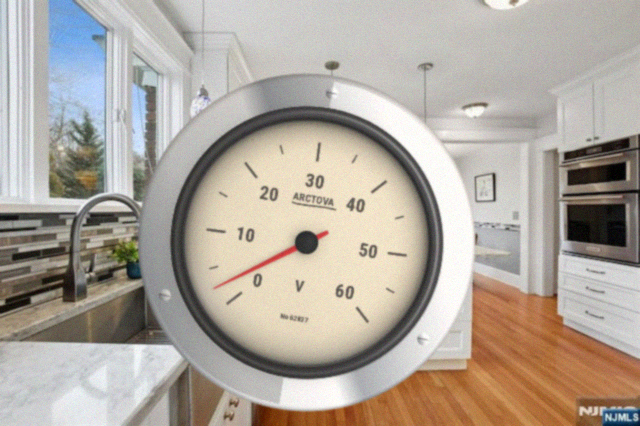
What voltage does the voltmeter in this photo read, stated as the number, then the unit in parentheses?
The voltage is 2.5 (V)
